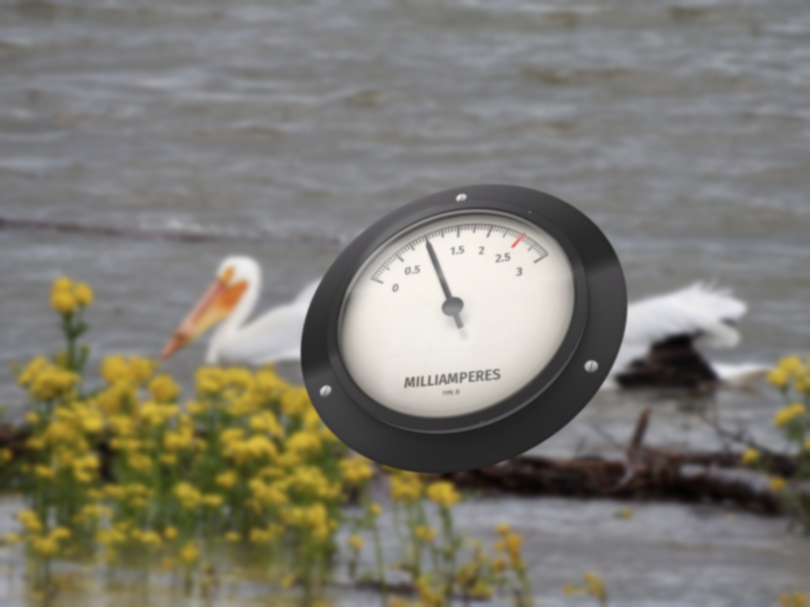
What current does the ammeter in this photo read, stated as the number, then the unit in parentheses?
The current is 1 (mA)
